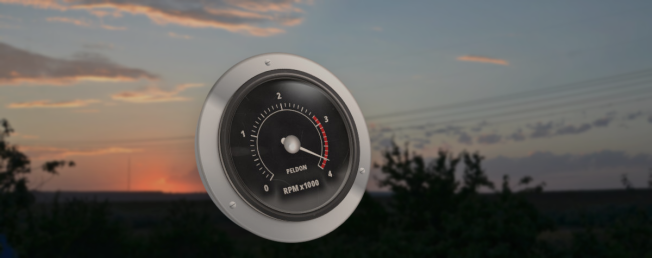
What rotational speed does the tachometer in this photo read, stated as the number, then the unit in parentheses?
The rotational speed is 3800 (rpm)
